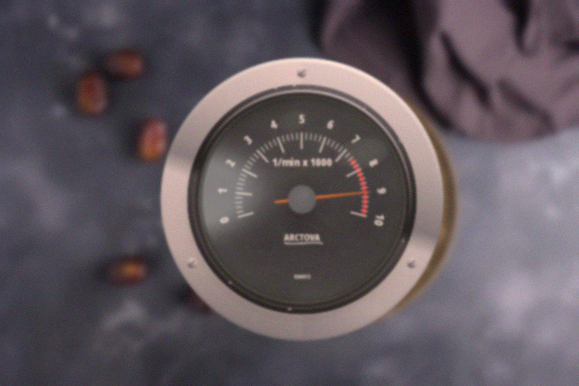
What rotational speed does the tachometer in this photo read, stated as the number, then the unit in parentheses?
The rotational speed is 9000 (rpm)
